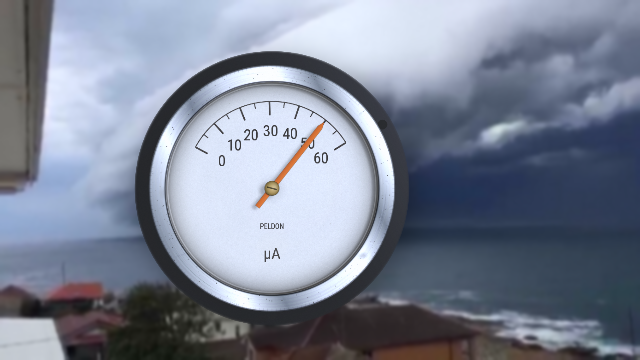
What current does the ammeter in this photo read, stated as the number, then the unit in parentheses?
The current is 50 (µA)
